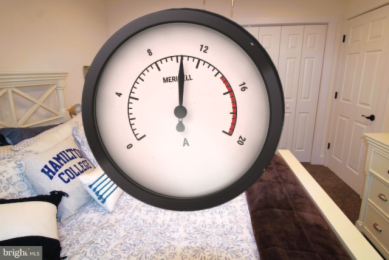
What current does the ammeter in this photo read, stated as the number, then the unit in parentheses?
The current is 10.5 (A)
